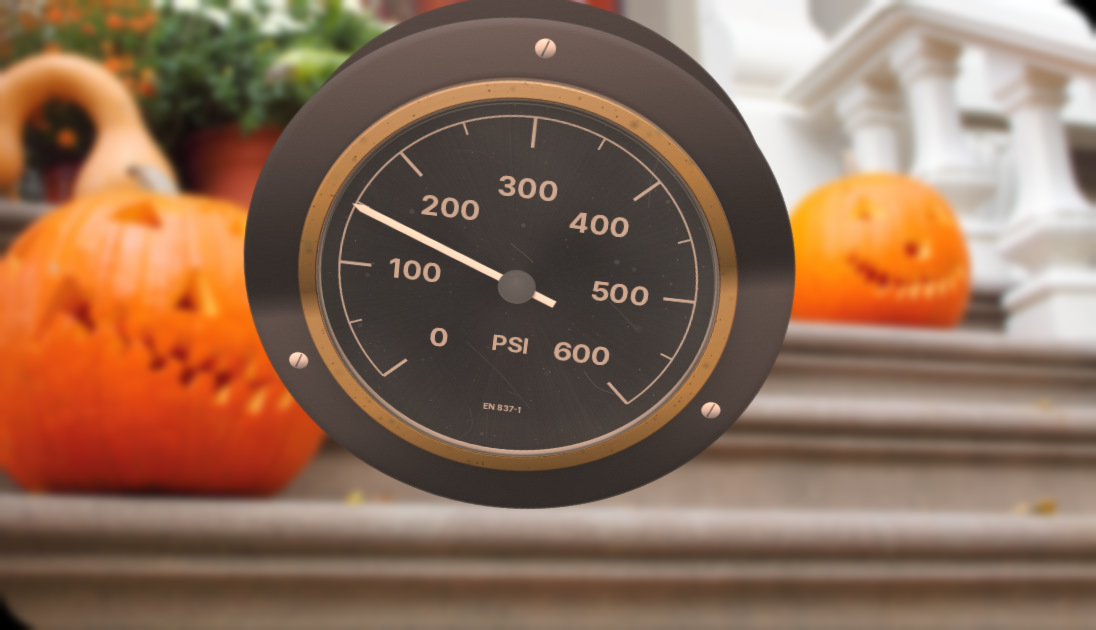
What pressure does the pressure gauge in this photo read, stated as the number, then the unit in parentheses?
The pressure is 150 (psi)
